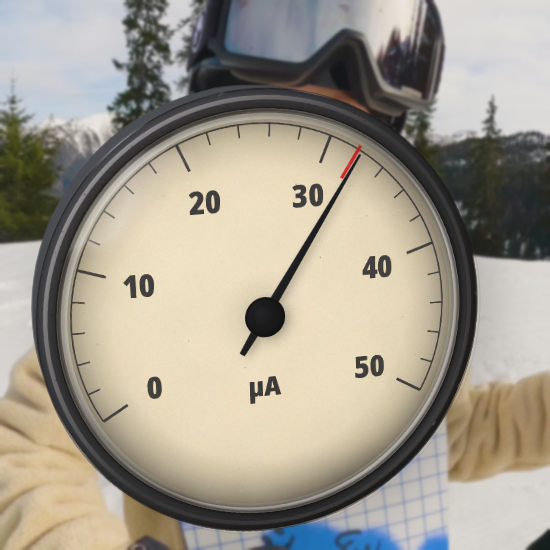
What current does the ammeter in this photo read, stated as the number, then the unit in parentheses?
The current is 32 (µA)
